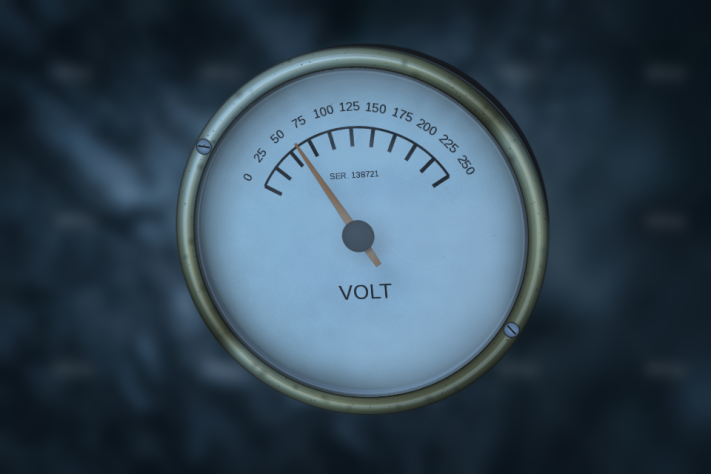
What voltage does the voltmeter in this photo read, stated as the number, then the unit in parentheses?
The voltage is 62.5 (V)
